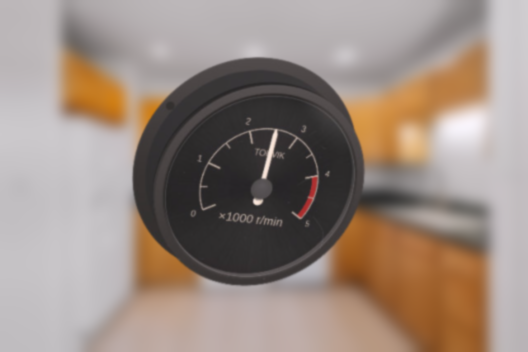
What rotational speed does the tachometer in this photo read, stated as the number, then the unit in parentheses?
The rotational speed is 2500 (rpm)
